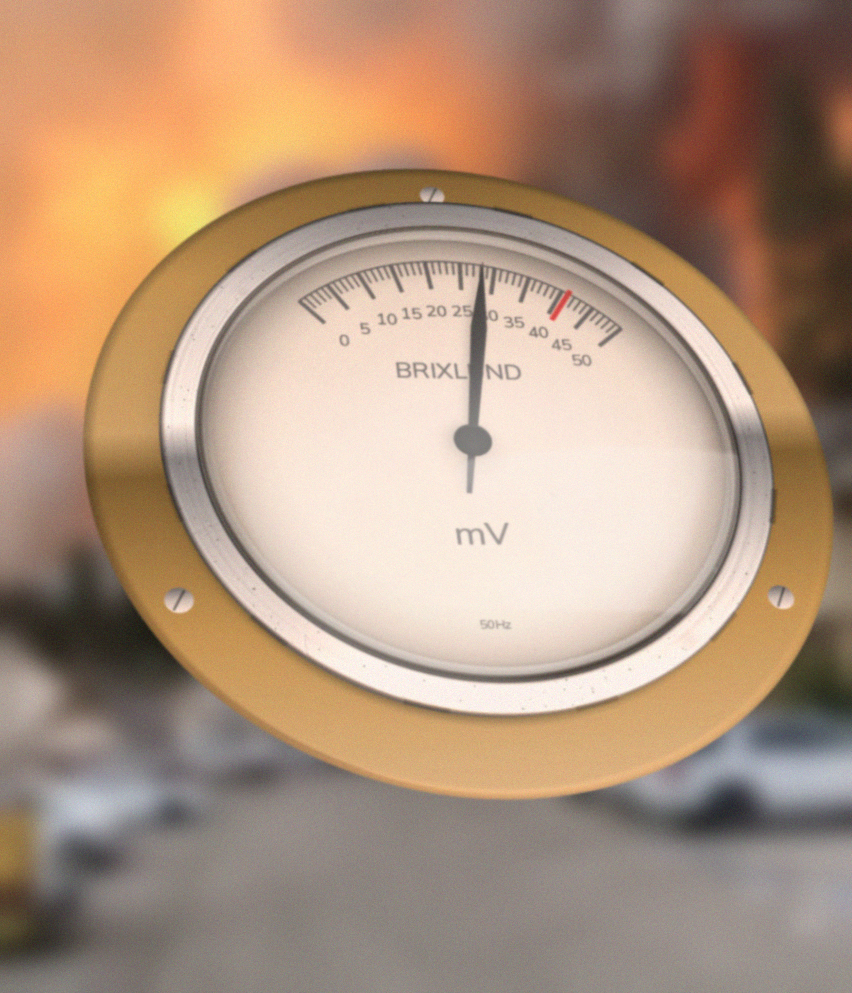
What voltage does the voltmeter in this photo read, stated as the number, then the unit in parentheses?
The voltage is 28 (mV)
